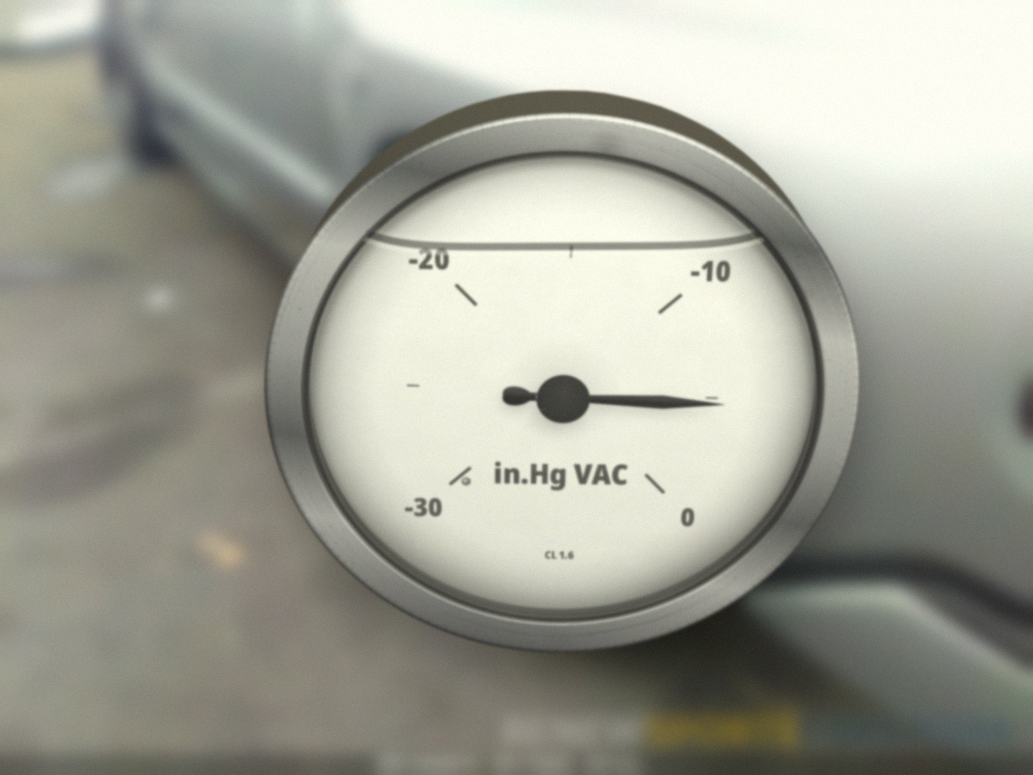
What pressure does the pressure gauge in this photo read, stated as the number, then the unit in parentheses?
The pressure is -5 (inHg)
